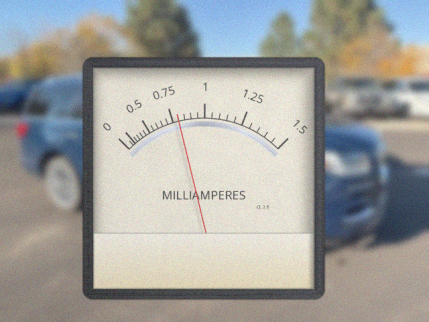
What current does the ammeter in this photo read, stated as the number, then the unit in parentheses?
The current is 0.8 (mA)
